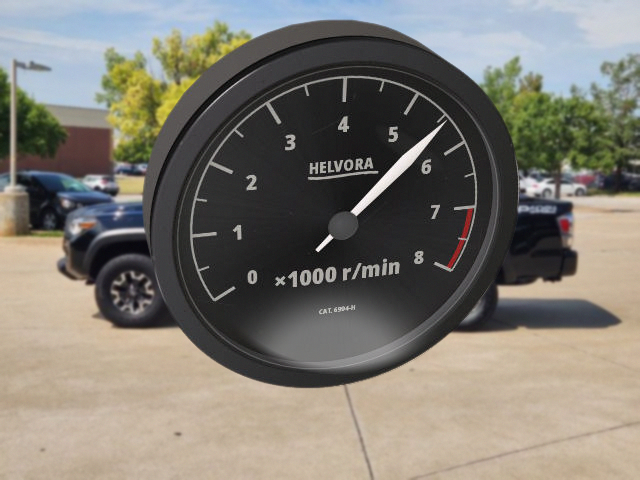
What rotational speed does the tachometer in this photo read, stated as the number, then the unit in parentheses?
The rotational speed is 5500 (rpm)
